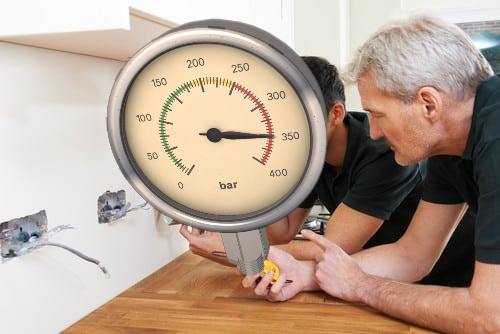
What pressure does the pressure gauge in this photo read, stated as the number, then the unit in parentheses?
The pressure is 350 (bar)
